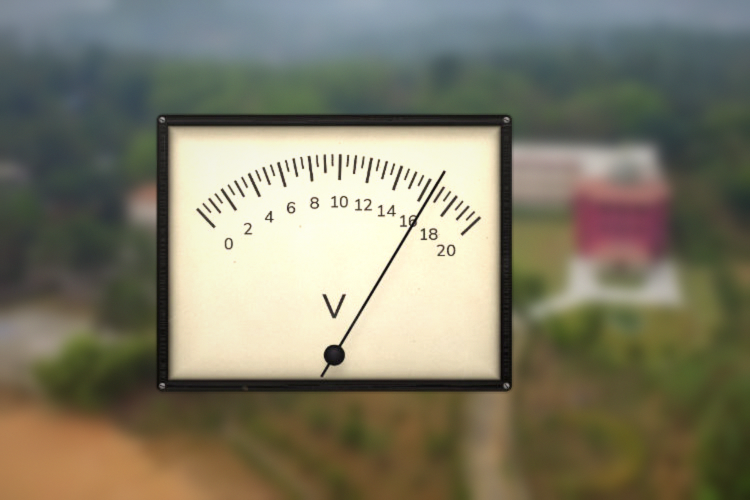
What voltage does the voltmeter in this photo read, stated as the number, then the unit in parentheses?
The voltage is 16.5 (V)
